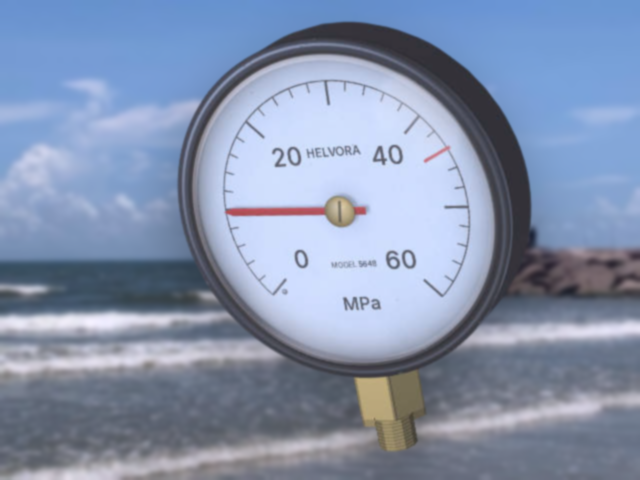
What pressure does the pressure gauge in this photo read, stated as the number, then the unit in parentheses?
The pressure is 10 (MPa)
